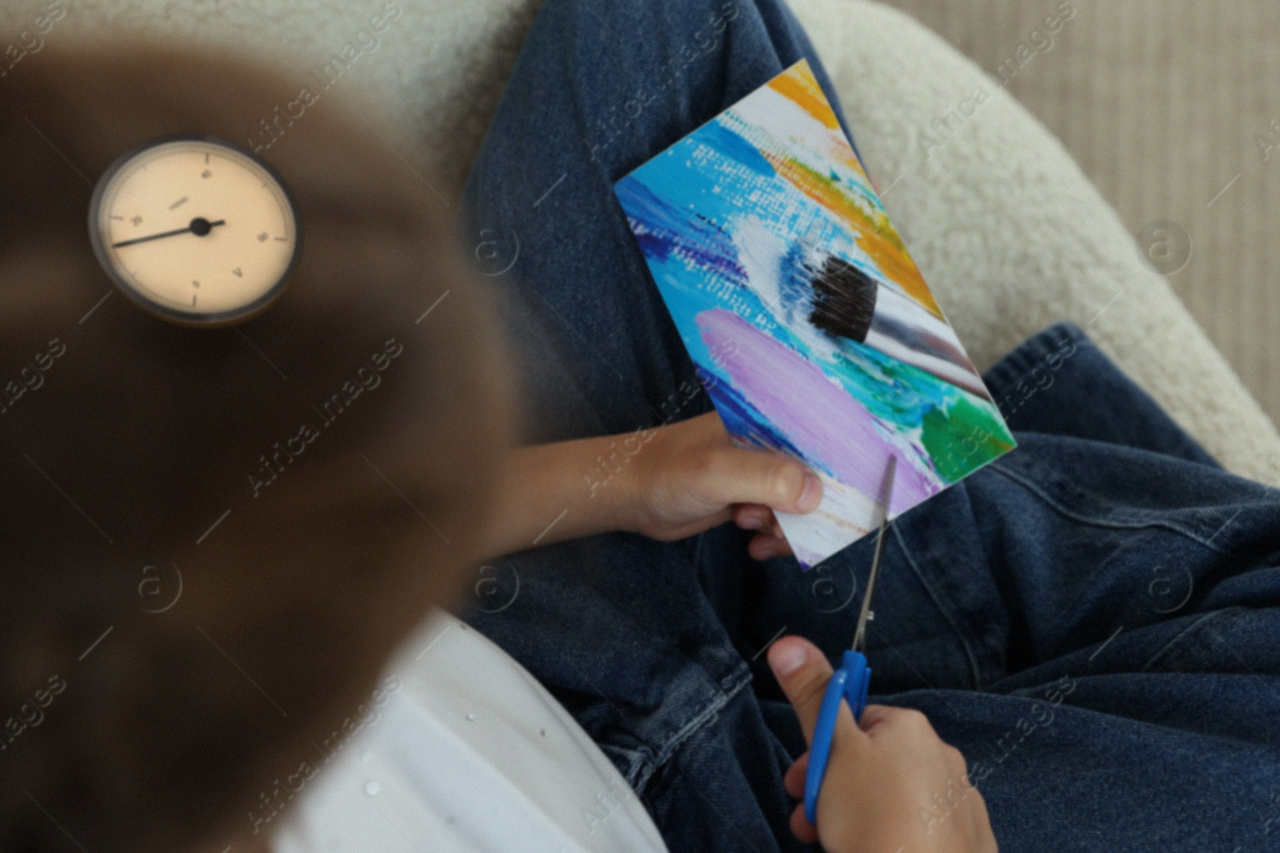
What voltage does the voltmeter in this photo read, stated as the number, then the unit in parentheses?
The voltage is 15 (V)
